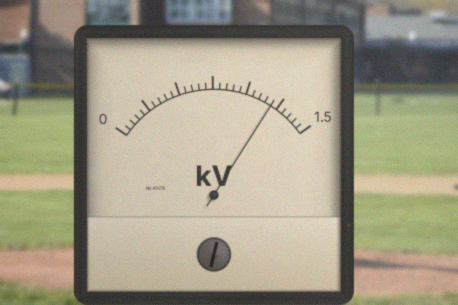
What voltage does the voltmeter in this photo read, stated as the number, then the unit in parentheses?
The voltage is 1.2 (kV)
